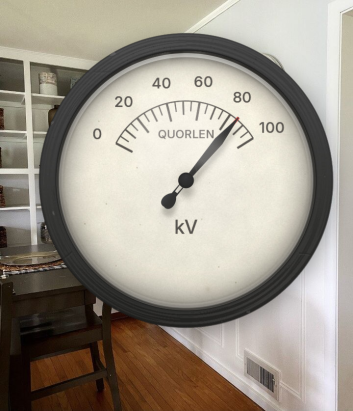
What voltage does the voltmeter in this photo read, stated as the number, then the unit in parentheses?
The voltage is 85 (kV)
